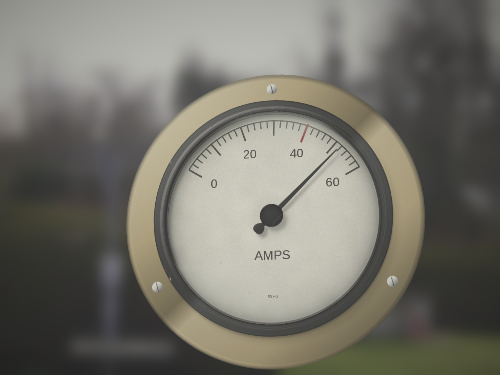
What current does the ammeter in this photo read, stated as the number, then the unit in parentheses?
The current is 52 (A)
